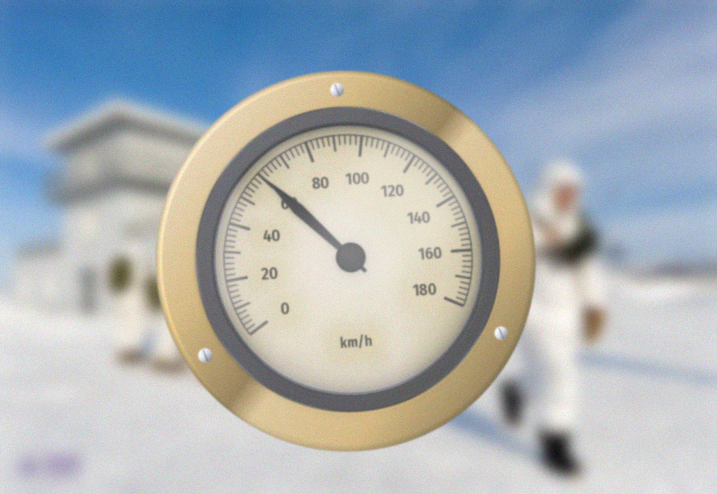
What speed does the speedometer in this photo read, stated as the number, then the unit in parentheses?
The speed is 60 (km/h)
